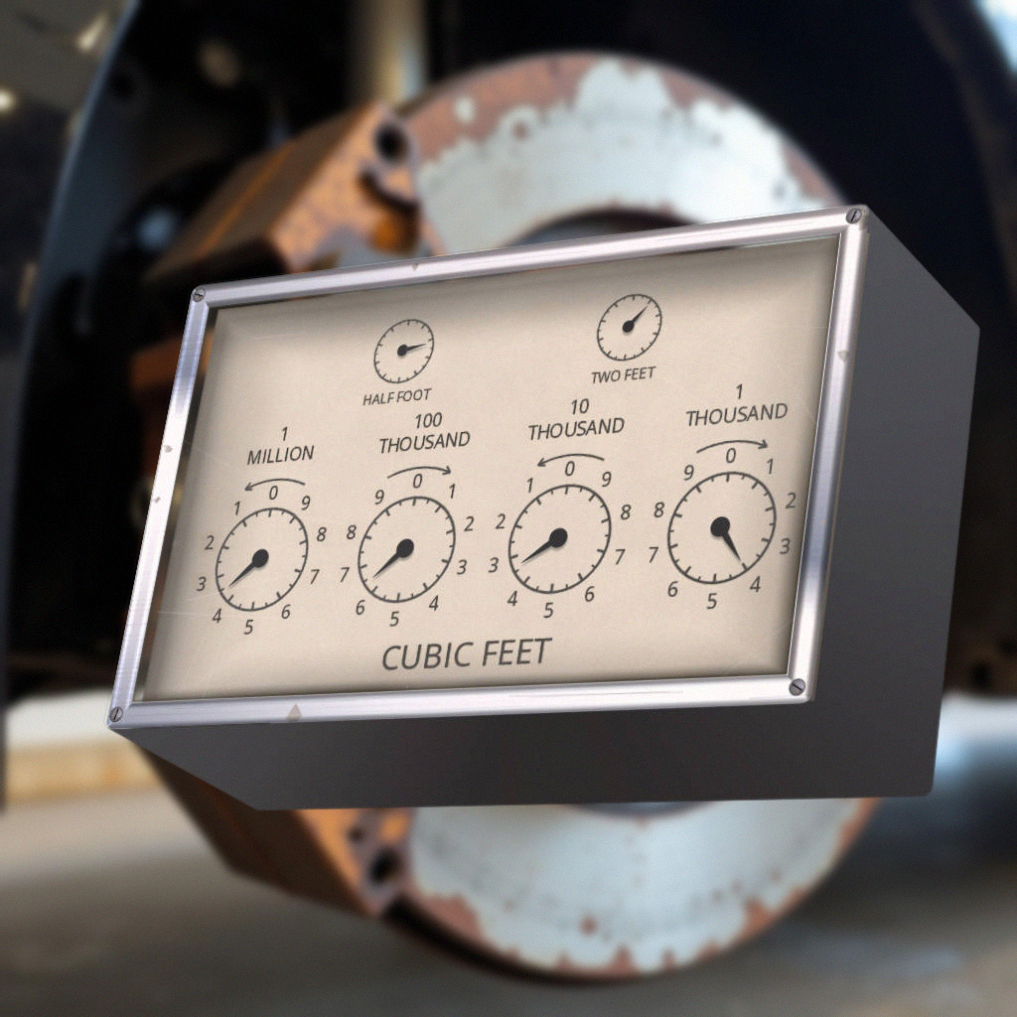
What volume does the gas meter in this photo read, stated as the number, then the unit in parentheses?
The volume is 363400 (ft³)
